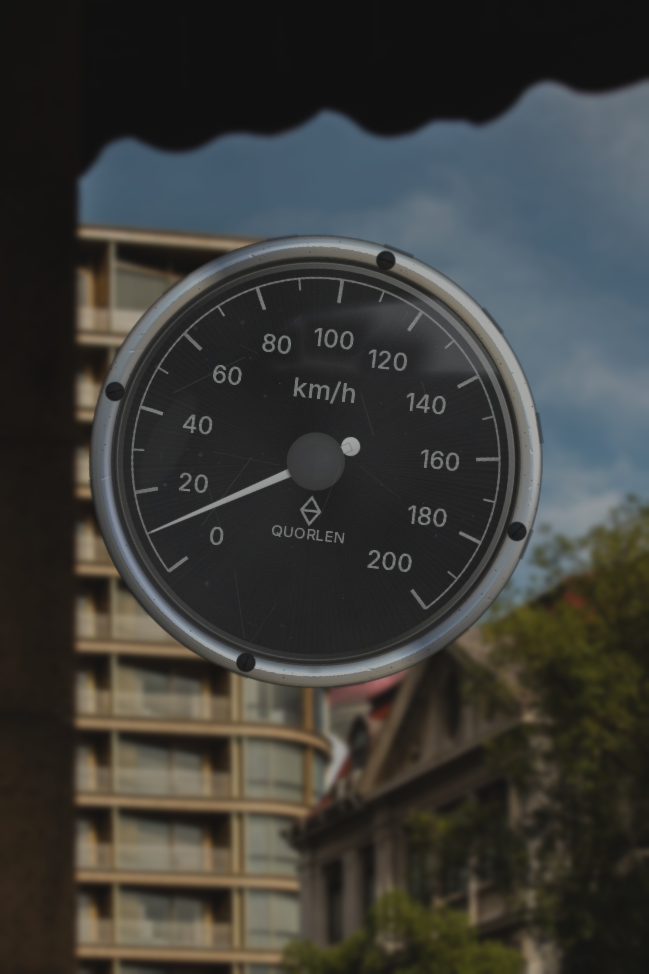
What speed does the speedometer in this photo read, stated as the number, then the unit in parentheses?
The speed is 10 (km/h)
